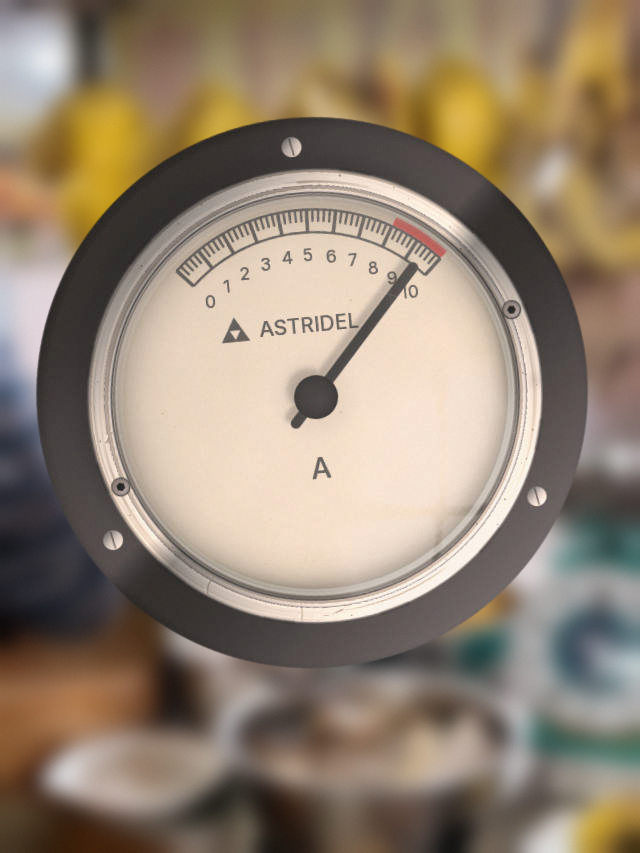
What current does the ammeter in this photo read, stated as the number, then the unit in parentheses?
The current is 9.4 (A)
